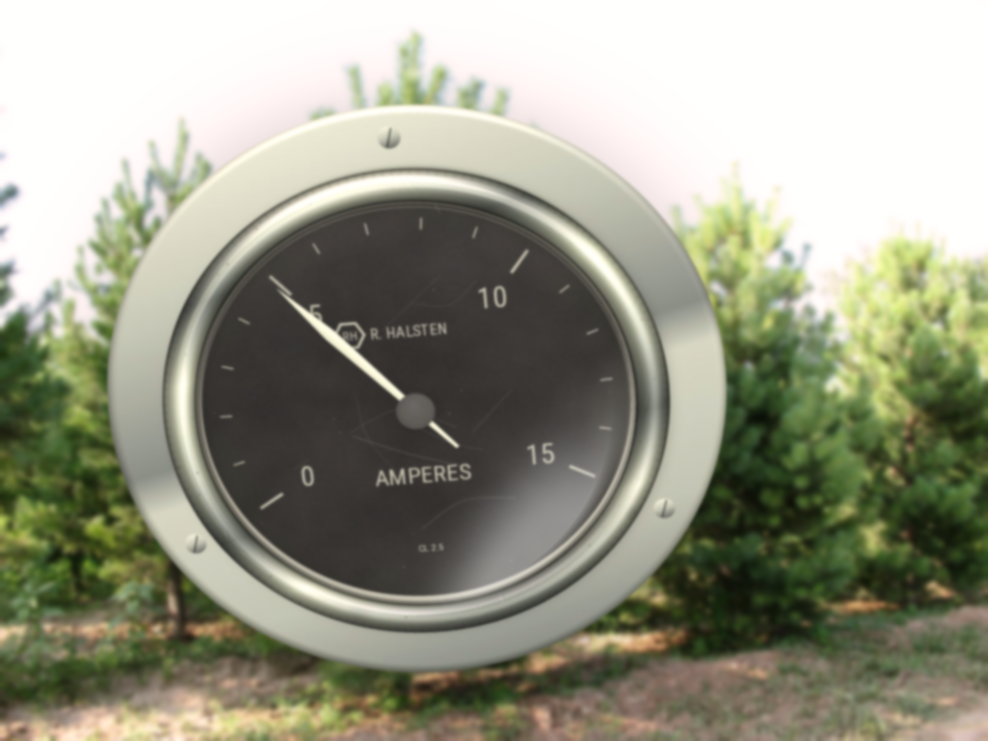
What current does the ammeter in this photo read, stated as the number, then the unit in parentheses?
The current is 5 (A)
